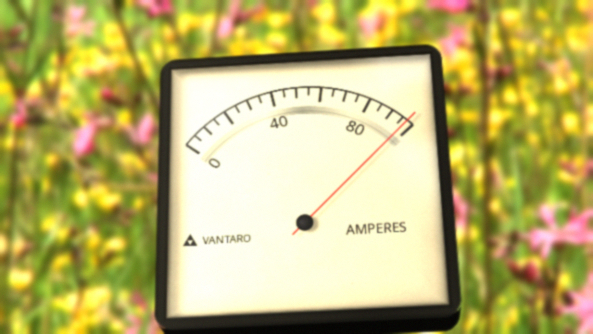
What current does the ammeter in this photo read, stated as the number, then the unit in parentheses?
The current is 97.5 (A)
